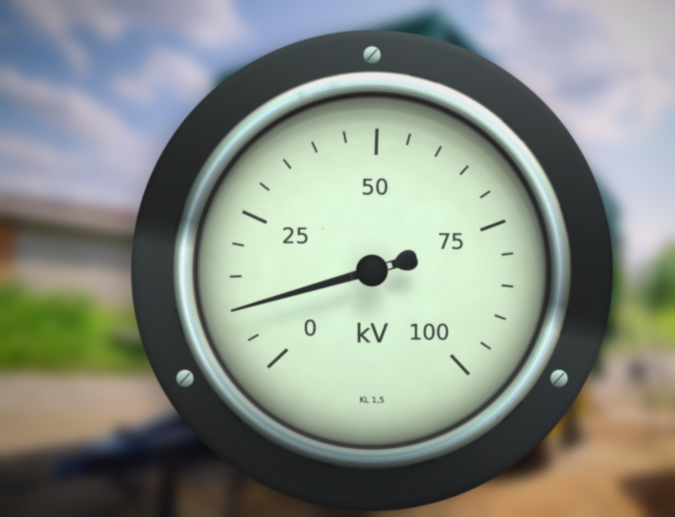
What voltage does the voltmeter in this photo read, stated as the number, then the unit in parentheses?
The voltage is 10 (kV)
